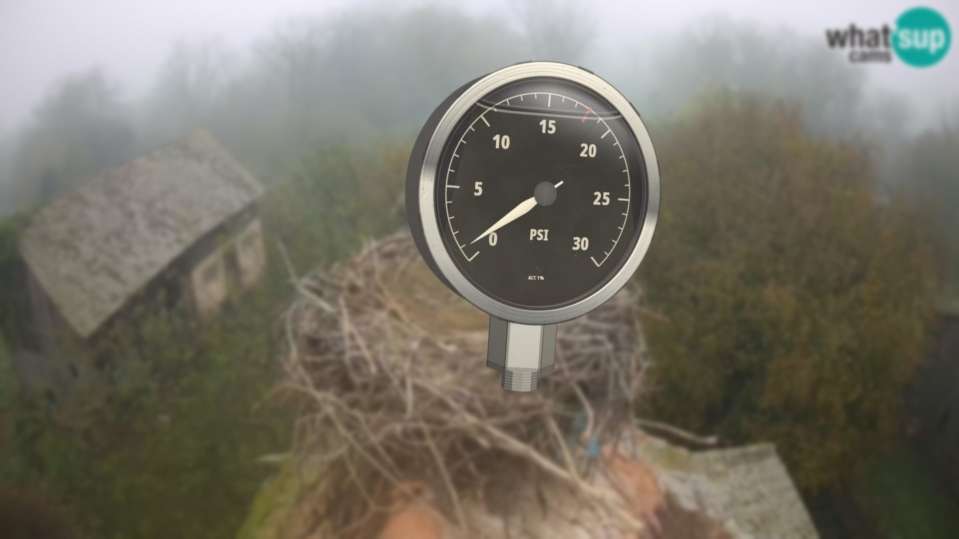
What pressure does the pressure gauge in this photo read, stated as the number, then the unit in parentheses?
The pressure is 1 (psi)
